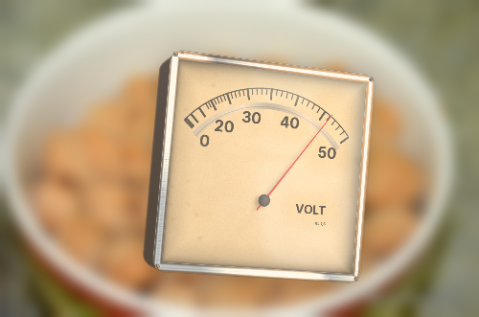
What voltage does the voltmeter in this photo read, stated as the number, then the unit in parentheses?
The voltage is 46 (V)
